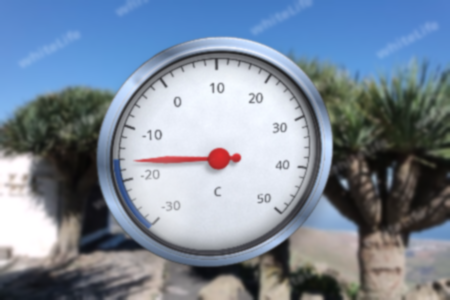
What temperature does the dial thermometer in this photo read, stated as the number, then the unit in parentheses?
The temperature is -16 (°C)
